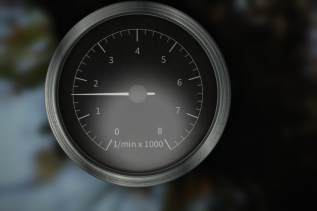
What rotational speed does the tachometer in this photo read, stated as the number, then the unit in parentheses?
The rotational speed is 1600 (rpm)
